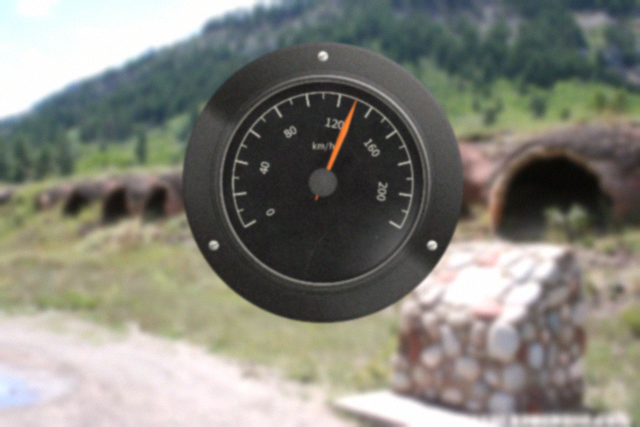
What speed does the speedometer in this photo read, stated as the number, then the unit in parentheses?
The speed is 130 (km/h)
